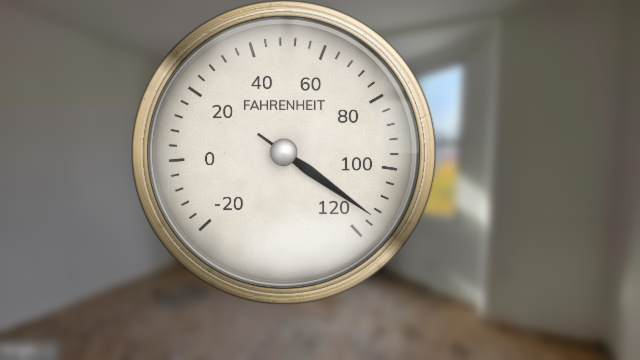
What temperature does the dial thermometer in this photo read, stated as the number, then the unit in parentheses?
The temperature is 114 (°F)
